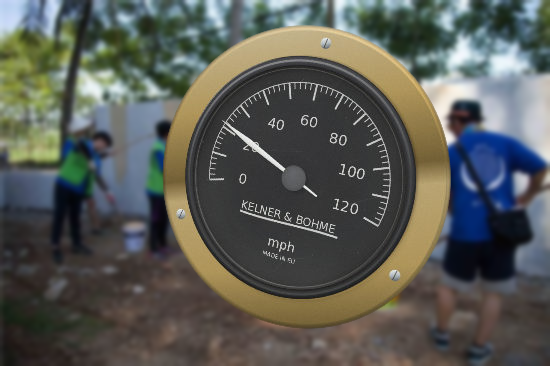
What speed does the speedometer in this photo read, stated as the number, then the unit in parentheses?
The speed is 22 (mph)
